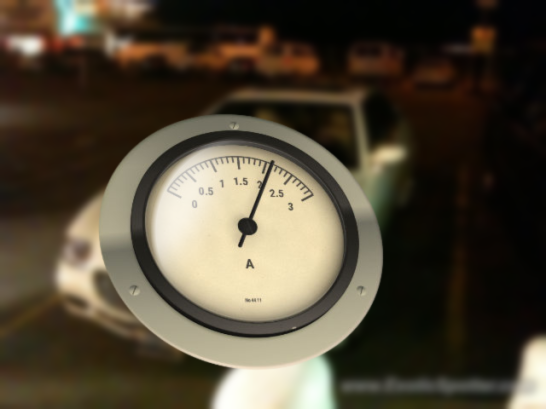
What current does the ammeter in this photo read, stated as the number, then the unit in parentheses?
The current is 2.1 (A)
